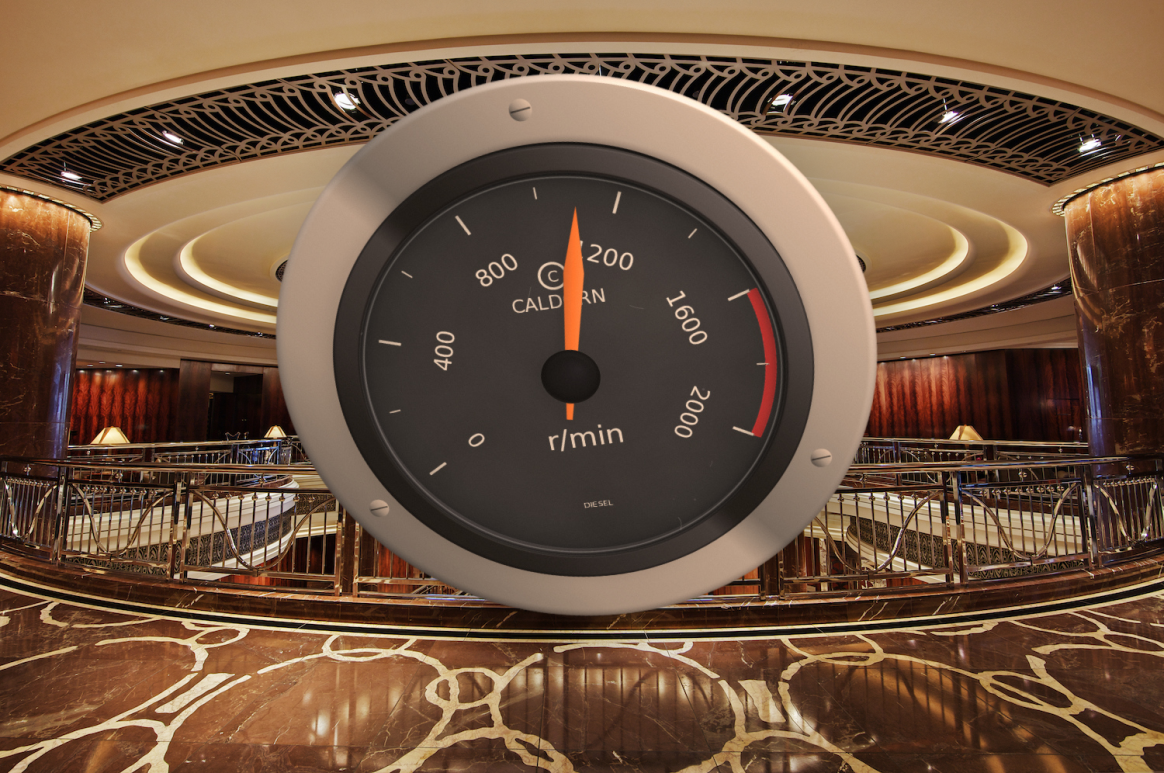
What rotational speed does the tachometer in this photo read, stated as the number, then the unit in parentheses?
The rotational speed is 1100 (rpm)
